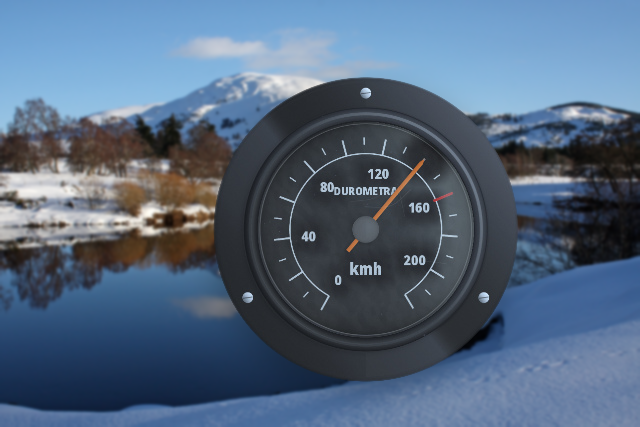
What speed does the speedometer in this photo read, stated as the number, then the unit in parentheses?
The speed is 140 (km/h)
